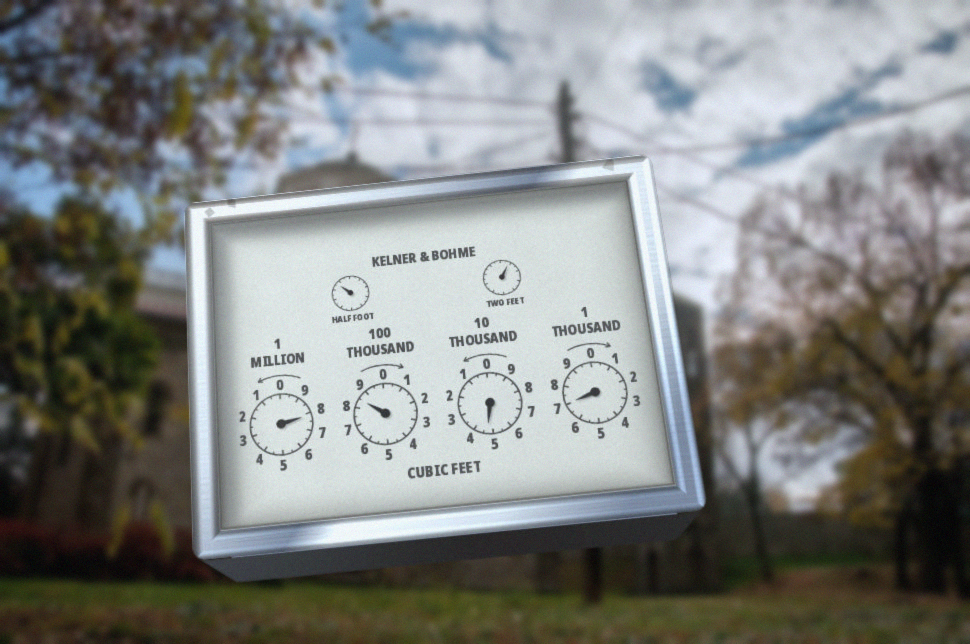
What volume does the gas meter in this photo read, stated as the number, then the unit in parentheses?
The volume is 784700 (ft³)
